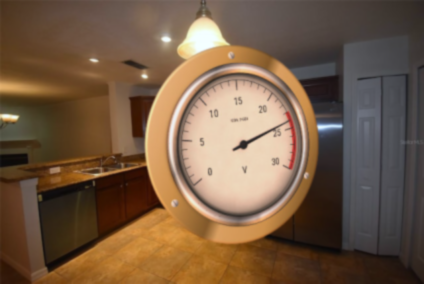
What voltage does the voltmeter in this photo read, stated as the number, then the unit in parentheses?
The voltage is 24 (V)
